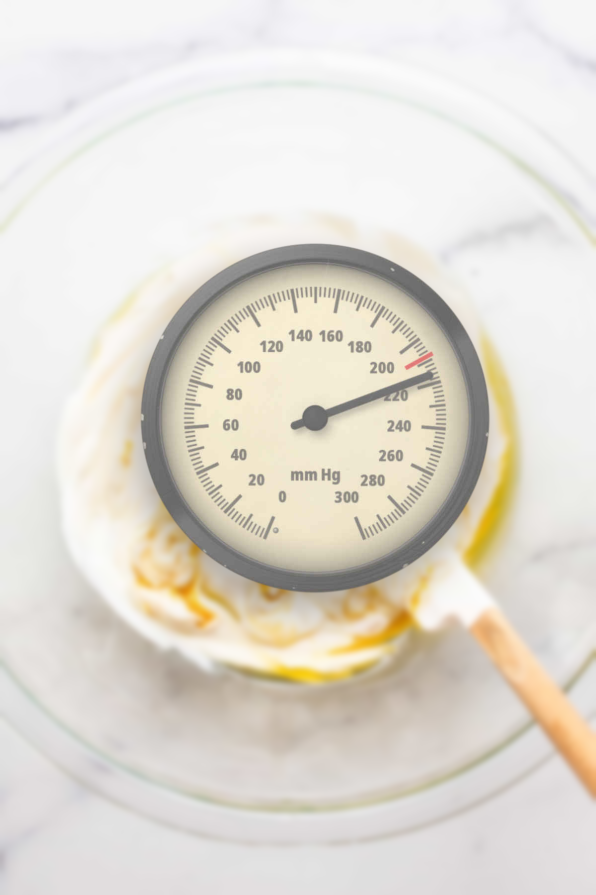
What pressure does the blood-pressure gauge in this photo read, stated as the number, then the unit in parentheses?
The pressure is 216 (mmHg)
